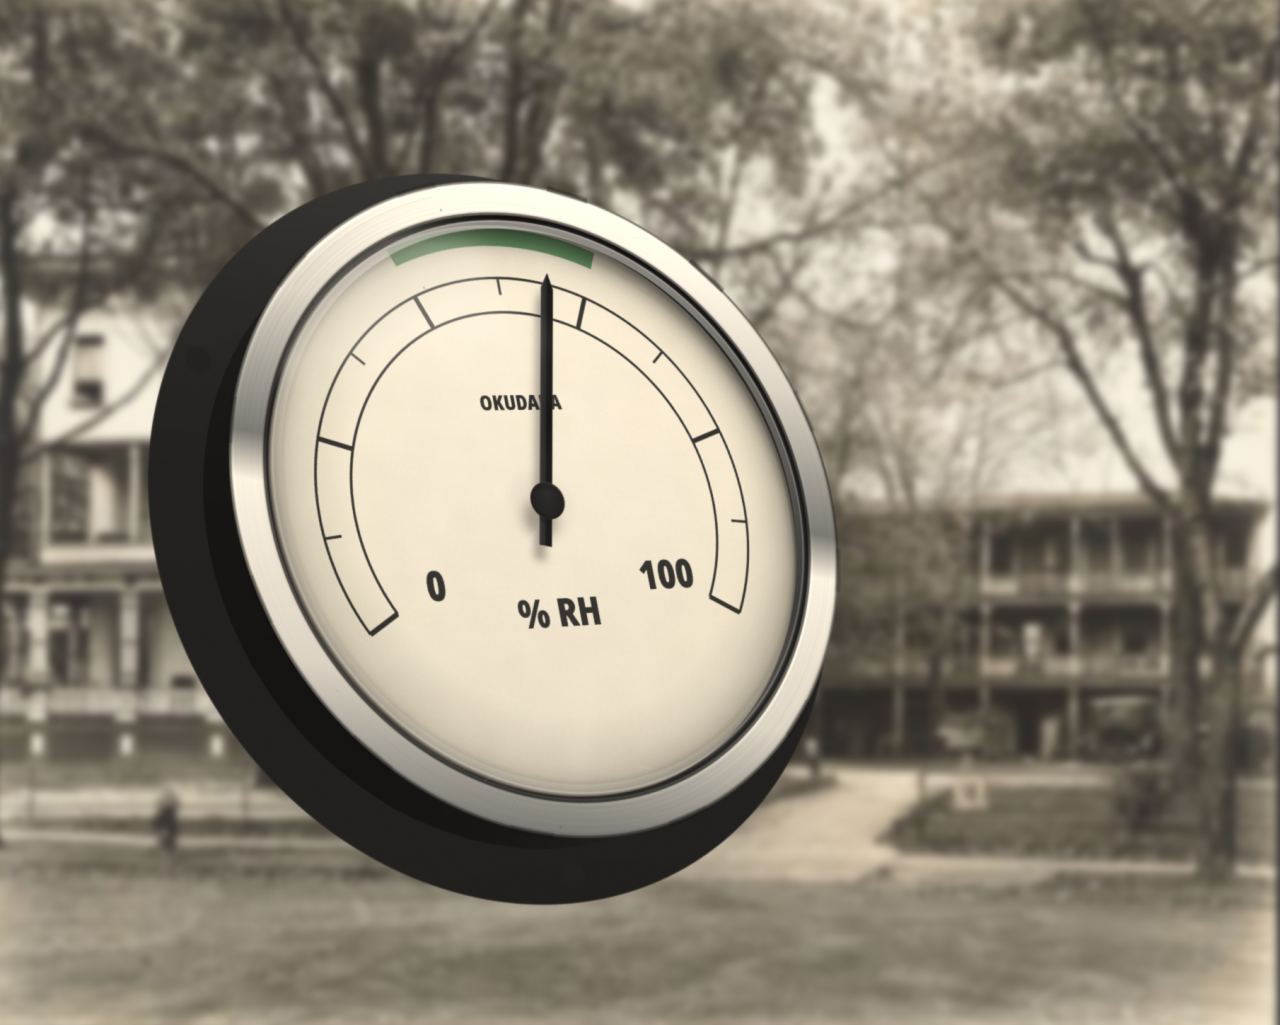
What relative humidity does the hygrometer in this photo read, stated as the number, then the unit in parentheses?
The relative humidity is 55 (%)
